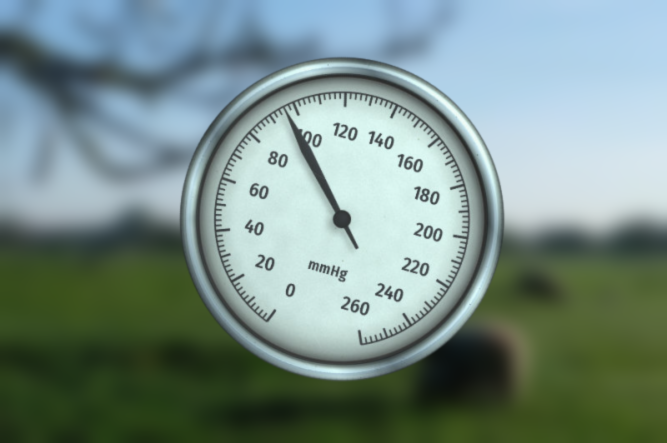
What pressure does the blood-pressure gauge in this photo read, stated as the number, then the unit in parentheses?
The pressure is 96 (mmHg)
